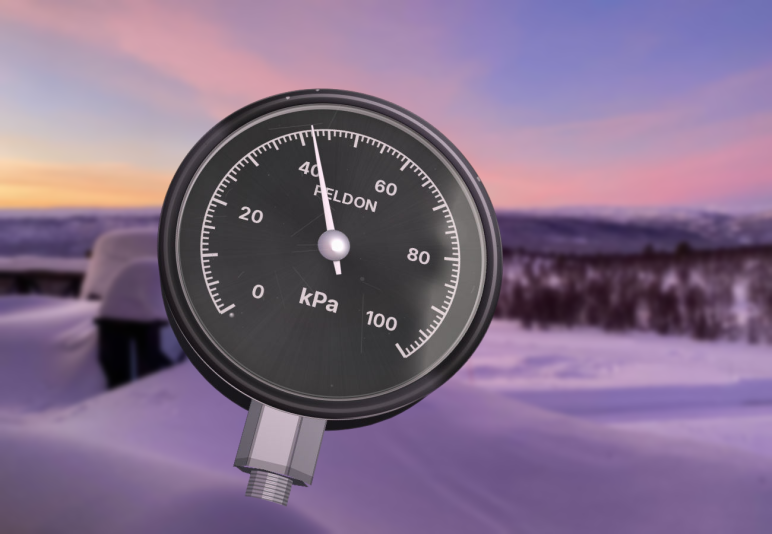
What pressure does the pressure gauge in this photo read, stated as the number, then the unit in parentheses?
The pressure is 42 (kPa)
